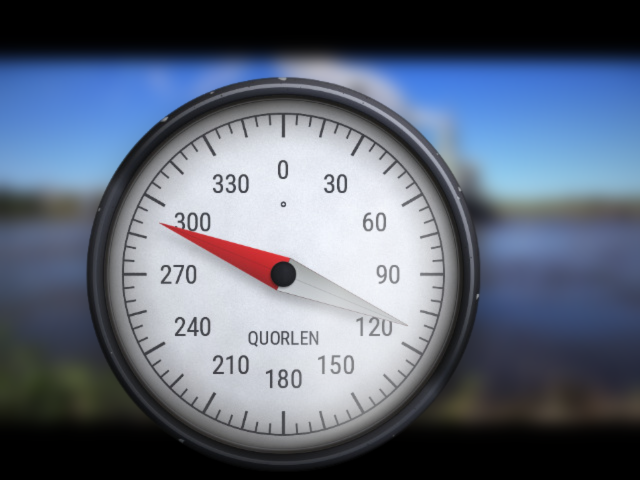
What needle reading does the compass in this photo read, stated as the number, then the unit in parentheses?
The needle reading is 292.5 (°)
